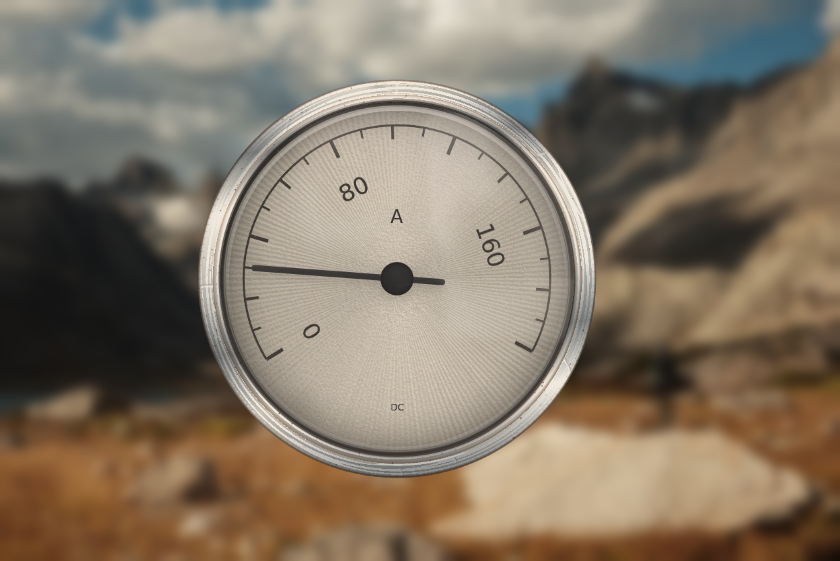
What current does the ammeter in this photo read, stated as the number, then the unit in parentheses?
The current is 30 (A)
